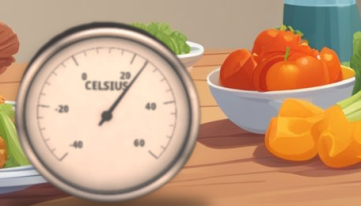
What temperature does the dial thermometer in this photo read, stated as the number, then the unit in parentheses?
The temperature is 24 (°C)
